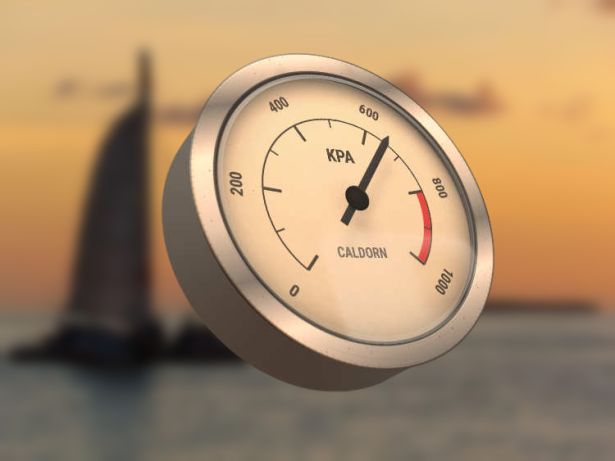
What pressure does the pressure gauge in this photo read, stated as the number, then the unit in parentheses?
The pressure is 650 (kPa)
